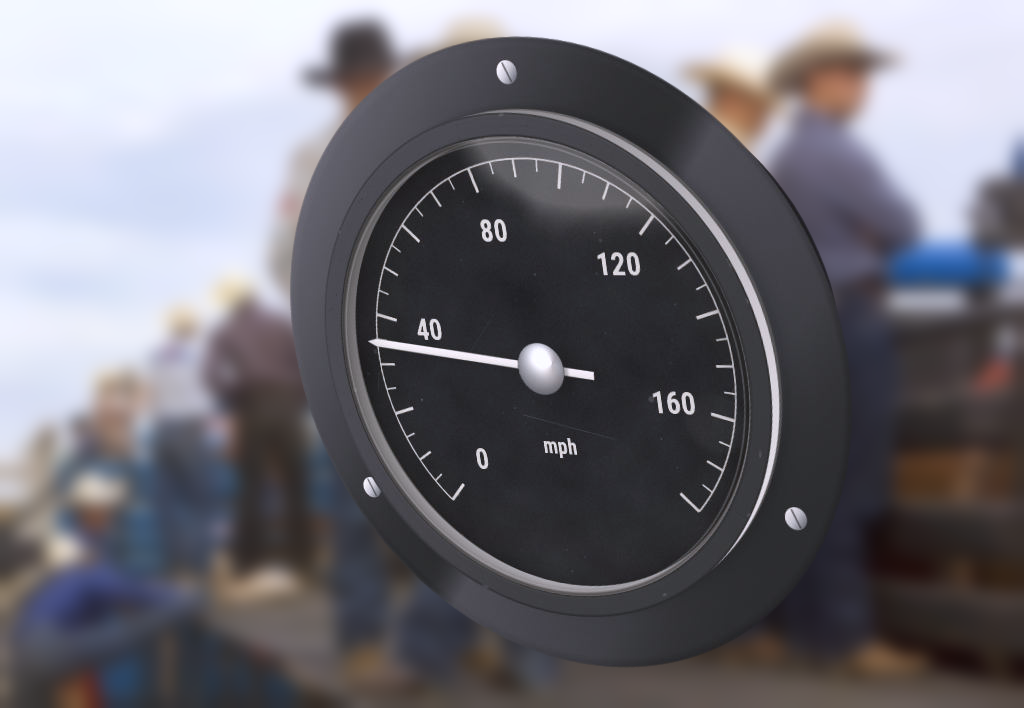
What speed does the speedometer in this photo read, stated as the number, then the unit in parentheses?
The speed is 35 (mph)
